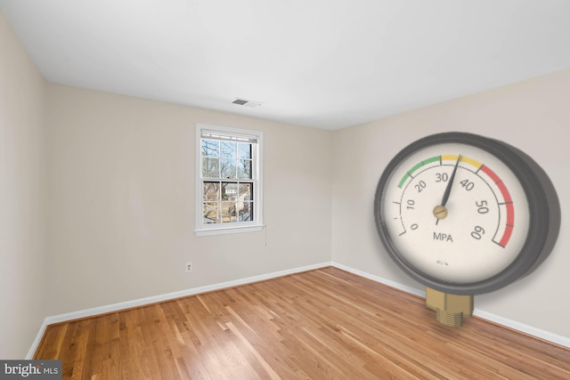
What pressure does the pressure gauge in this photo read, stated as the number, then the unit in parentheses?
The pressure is 35 (MPa)
